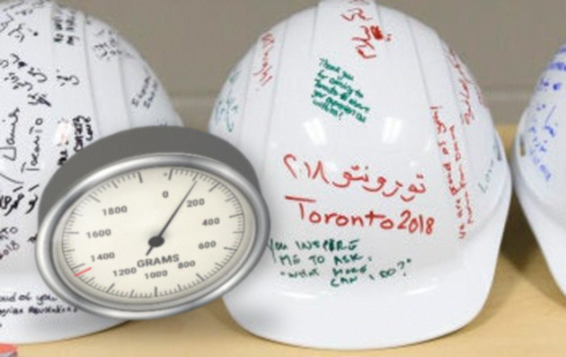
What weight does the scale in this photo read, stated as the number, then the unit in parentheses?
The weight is 100 (g)
